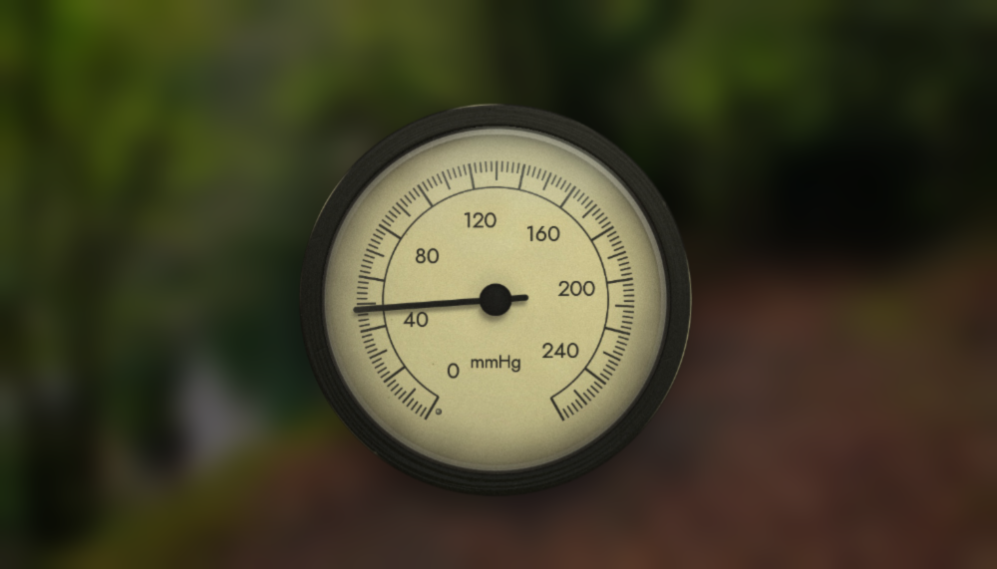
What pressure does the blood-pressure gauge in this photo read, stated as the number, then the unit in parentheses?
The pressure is 48 (mmHg)
